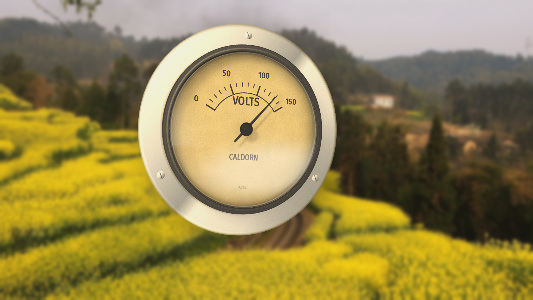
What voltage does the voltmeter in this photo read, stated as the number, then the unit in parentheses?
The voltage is 130 (V)
